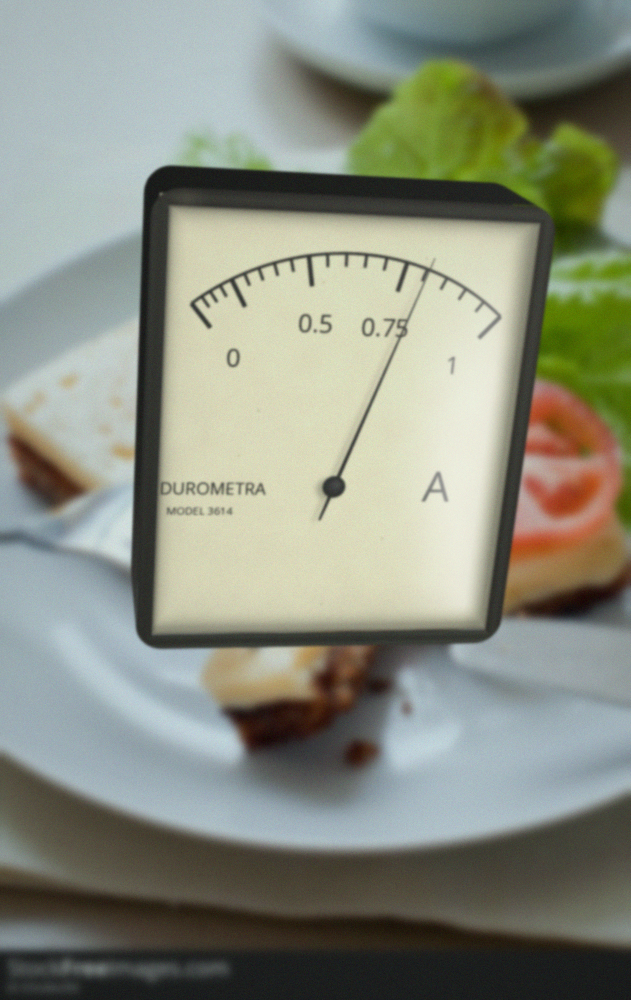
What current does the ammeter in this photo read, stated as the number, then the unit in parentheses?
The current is 0.8 (A)
